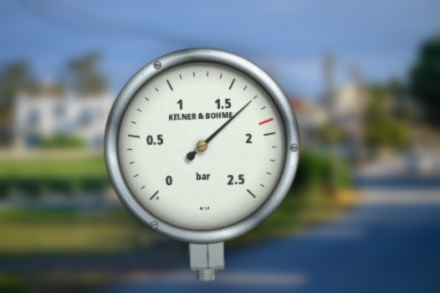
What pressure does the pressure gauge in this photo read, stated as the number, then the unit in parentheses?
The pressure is 1.7 (bar)
